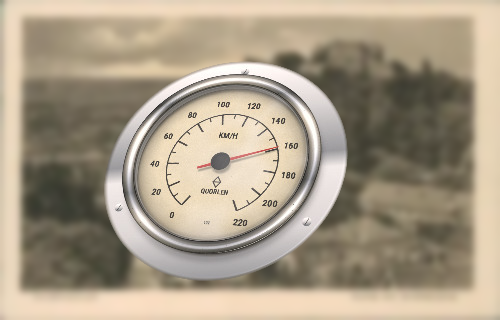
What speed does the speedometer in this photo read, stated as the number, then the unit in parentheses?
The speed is 160 (km/h)
